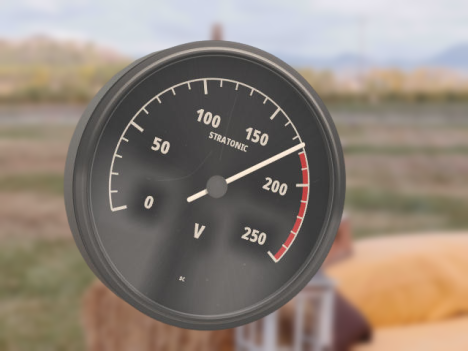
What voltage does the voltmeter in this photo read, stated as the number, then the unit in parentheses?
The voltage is 175 (V)
